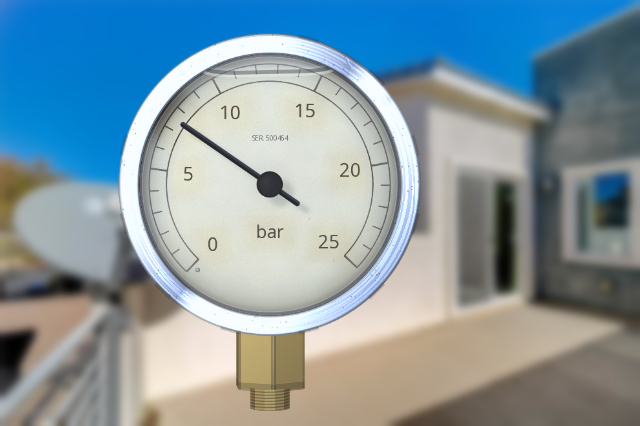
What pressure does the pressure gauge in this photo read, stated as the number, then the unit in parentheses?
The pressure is 7.5 (bar)
